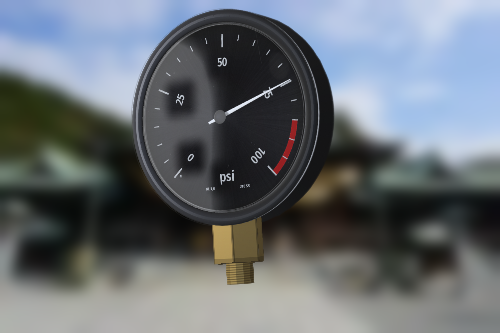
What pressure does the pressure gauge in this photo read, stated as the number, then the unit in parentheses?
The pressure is 75 (psi)
